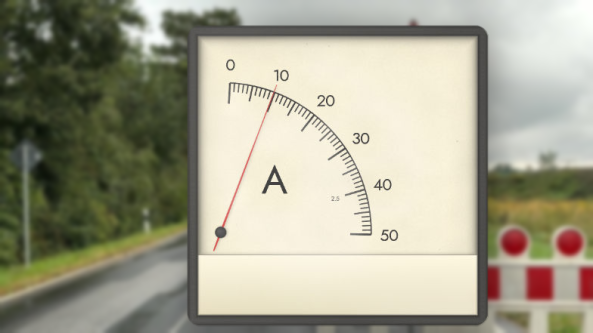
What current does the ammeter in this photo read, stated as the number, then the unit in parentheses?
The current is 10 (A)
